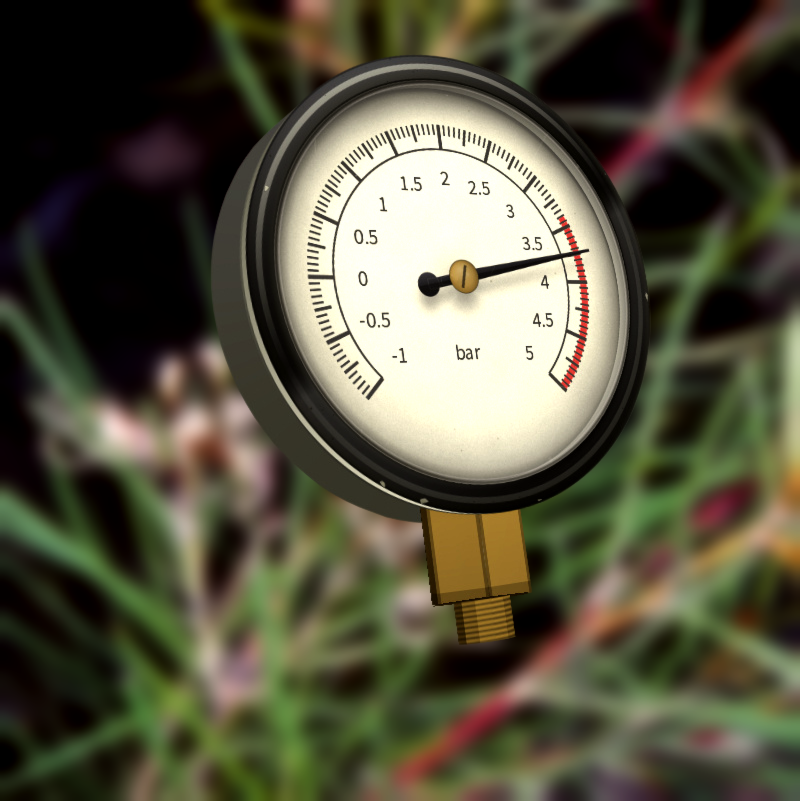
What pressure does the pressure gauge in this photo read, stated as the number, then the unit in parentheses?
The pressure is 3.75 (bar)
